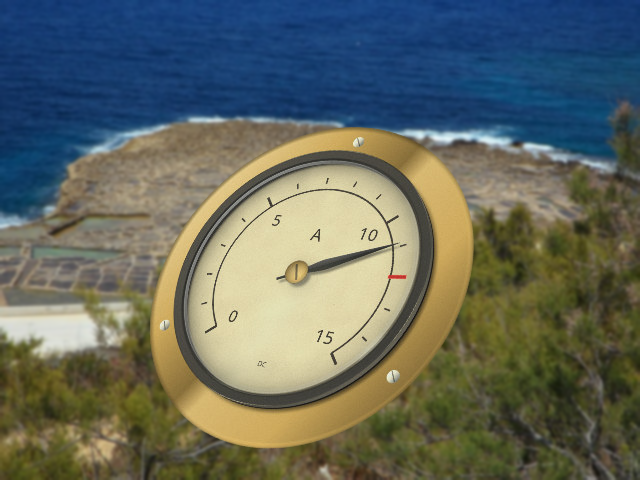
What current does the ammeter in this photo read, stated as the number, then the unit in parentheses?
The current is 11 (A)
